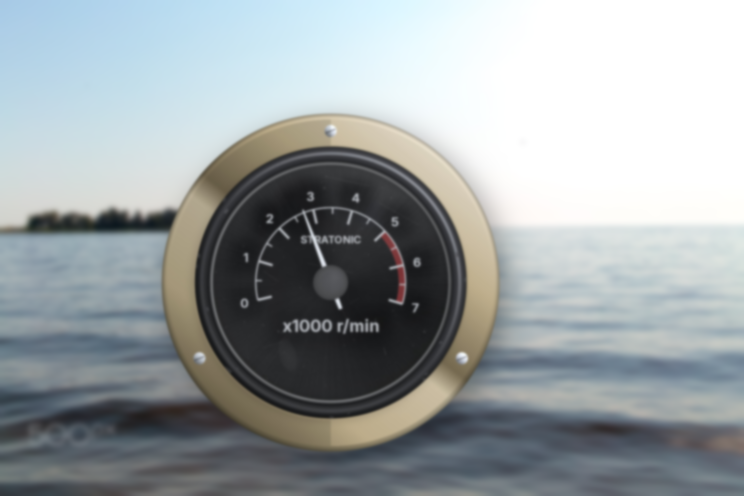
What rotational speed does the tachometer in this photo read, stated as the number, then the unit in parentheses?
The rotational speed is 2750 (rpm)
